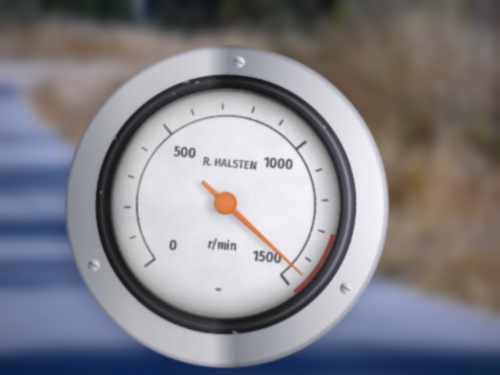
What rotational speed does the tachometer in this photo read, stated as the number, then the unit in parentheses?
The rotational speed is 1450 (rpm)
